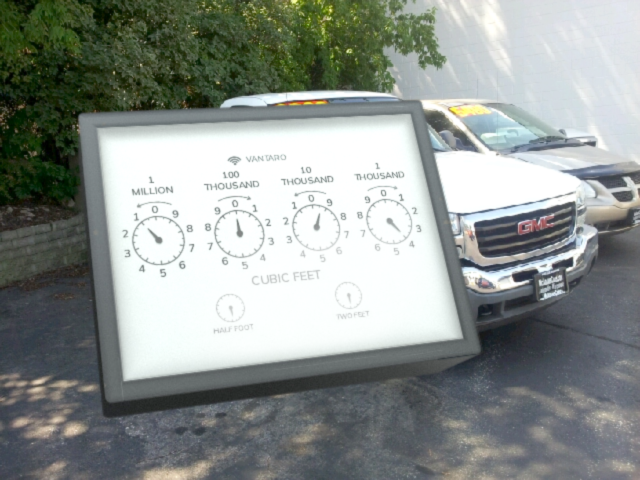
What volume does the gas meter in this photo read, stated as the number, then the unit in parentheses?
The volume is 99400 (ft³)
